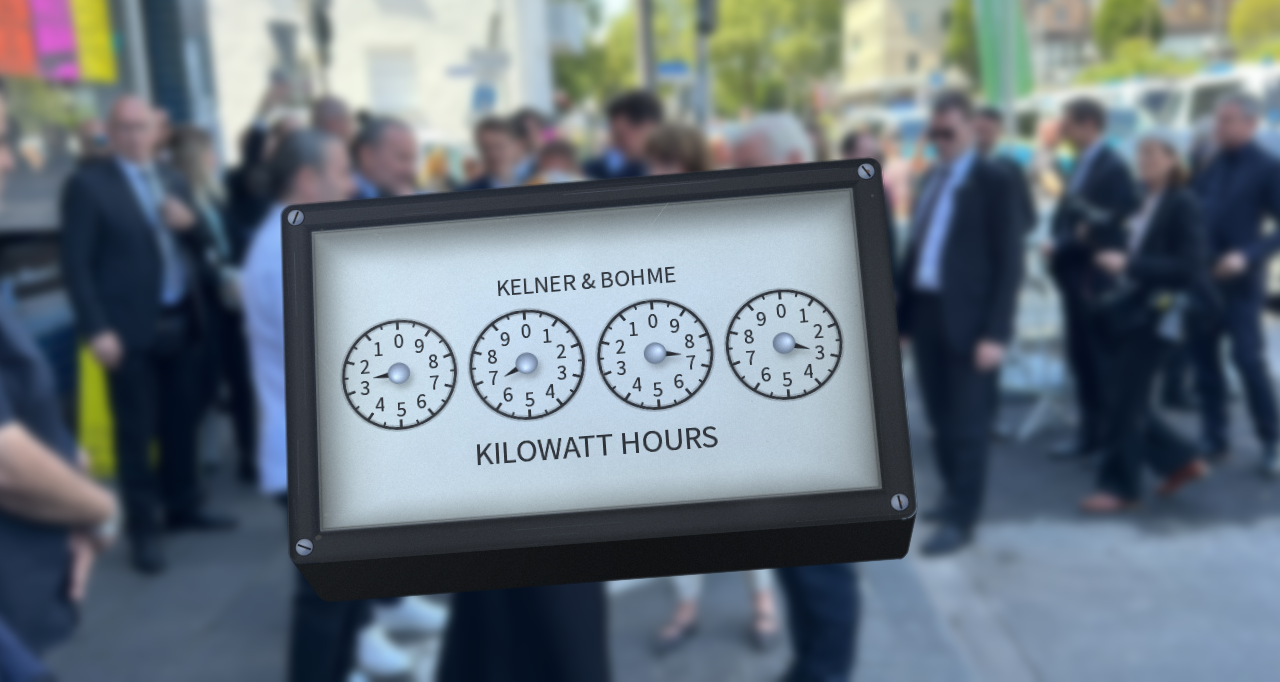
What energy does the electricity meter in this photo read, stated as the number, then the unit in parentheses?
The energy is 2673 (kWh)
